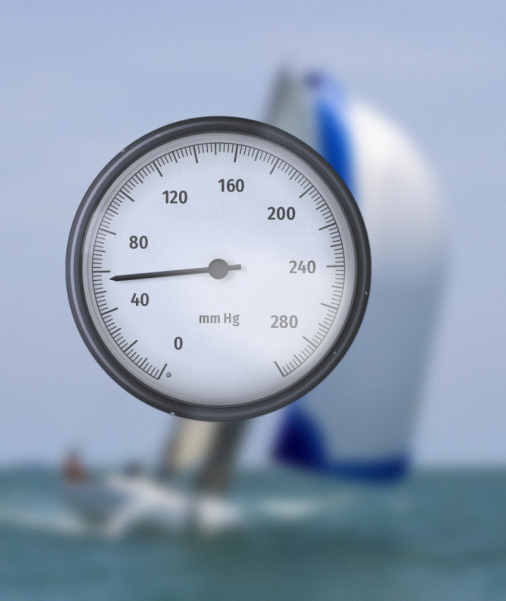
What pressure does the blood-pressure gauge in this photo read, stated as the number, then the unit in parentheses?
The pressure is 56 (mmHg)
